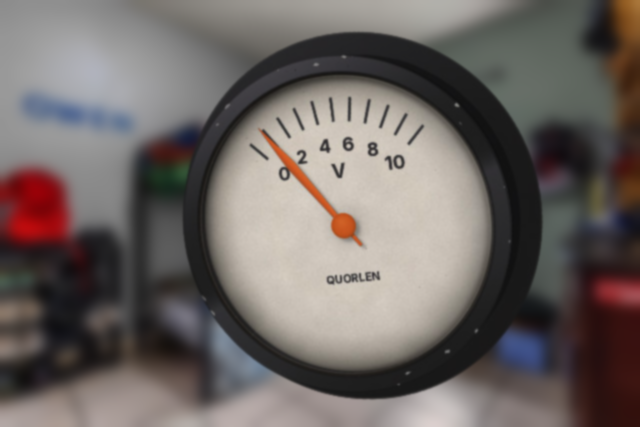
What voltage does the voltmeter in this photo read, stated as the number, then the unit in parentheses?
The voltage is 1 (V)
